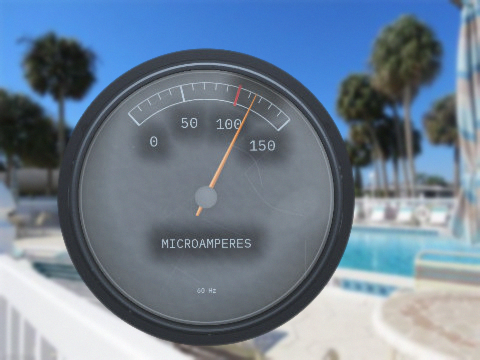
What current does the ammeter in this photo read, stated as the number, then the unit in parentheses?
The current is 115 (µA)
